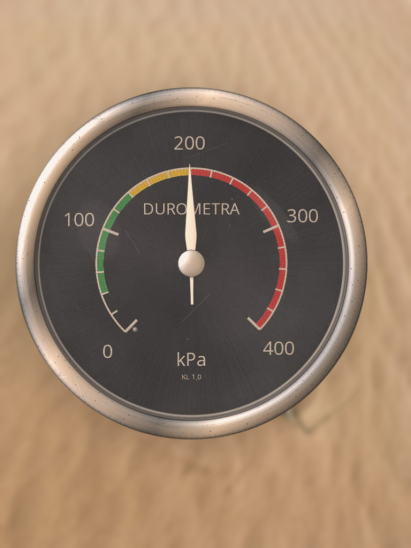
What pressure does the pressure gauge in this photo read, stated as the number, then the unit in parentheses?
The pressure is 200 (kPa)
